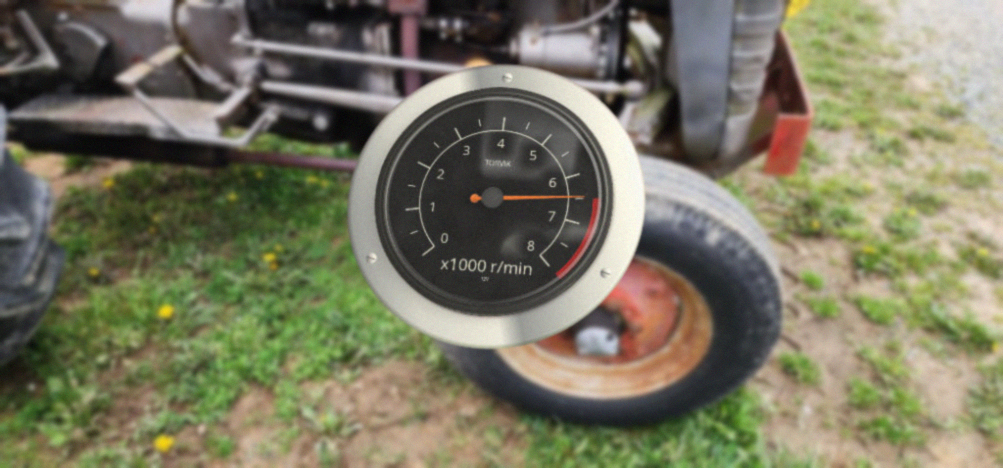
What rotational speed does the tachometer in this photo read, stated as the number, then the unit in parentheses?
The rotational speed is 6500 (rpm)
